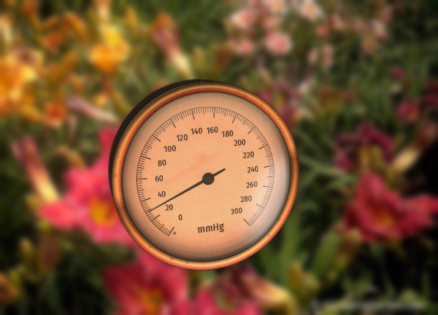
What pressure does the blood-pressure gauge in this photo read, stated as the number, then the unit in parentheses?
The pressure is 30 (mmHg)
